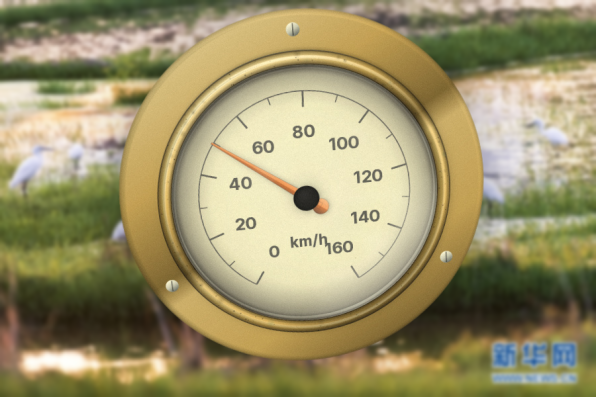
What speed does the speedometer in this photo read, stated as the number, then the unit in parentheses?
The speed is 50 (km/h)
